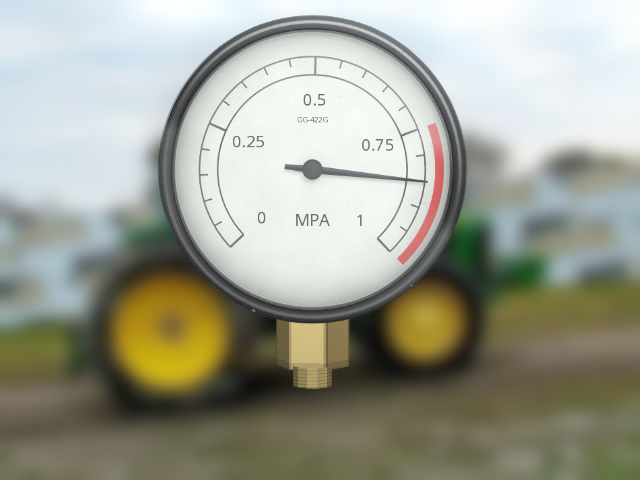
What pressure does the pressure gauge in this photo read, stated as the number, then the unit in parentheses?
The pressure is 0.85 (MPa)
